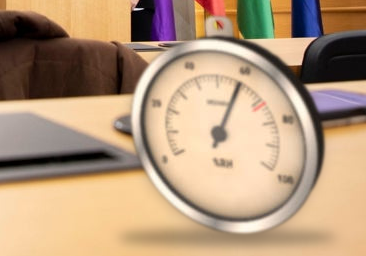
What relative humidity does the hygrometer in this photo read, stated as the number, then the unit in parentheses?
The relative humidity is 60 (%)
